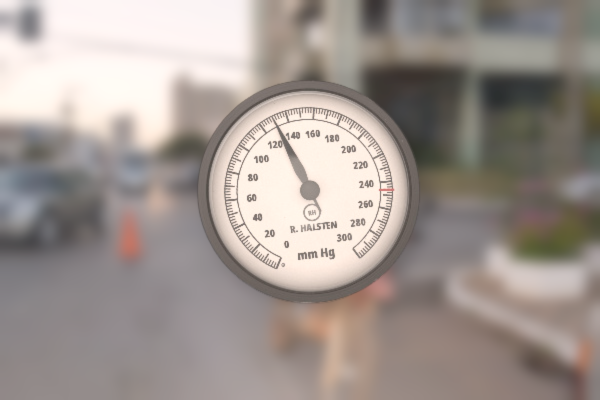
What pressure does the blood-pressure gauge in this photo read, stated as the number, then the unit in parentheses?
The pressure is 130 (mmHg)
